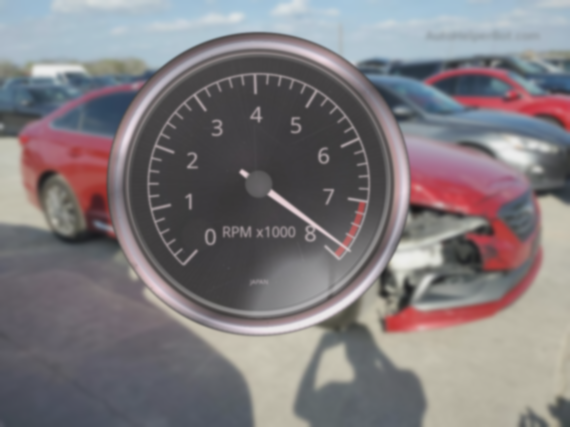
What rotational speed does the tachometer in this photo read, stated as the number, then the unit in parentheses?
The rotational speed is 7800 (rpm)
